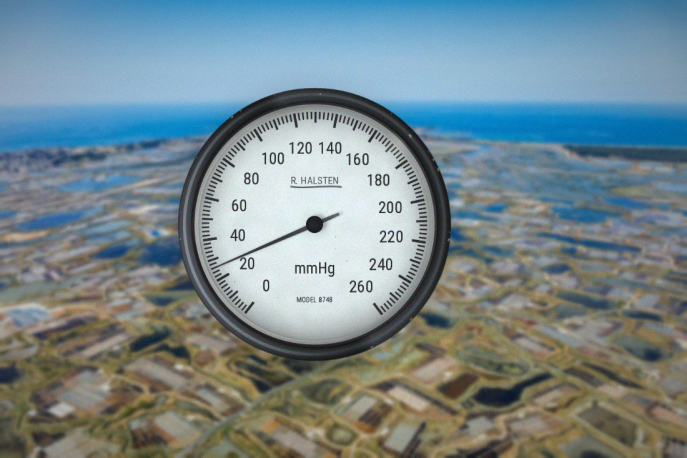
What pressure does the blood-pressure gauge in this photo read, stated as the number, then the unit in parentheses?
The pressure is 26 (mmHg)
